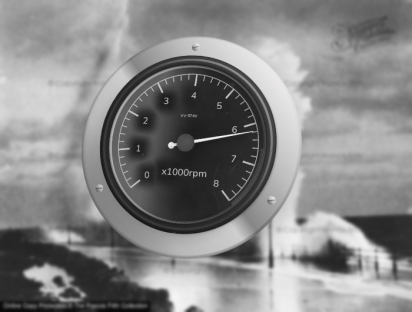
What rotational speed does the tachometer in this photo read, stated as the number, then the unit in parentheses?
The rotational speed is 6200 (rpm)
